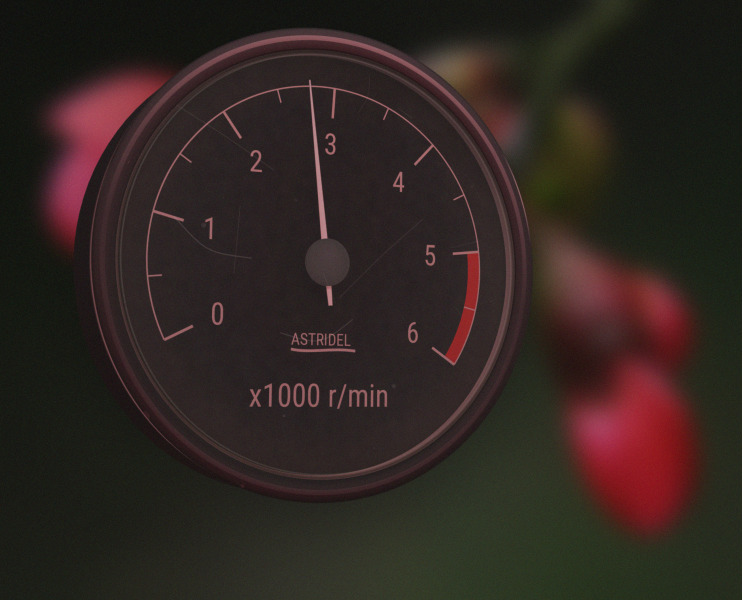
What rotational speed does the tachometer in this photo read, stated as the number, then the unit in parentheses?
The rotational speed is 2750 (rpm)
